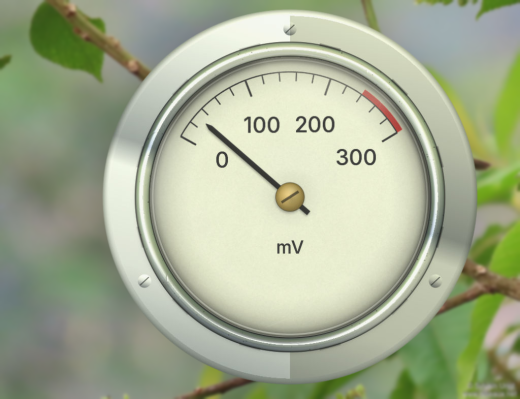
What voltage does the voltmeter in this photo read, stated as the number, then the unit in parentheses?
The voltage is 30 (mV)
